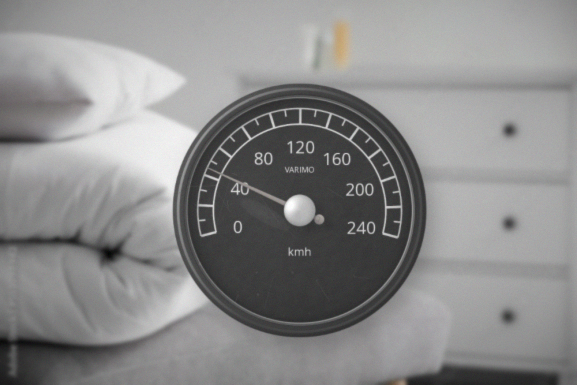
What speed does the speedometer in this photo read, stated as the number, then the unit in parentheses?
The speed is 45 (km/h)
